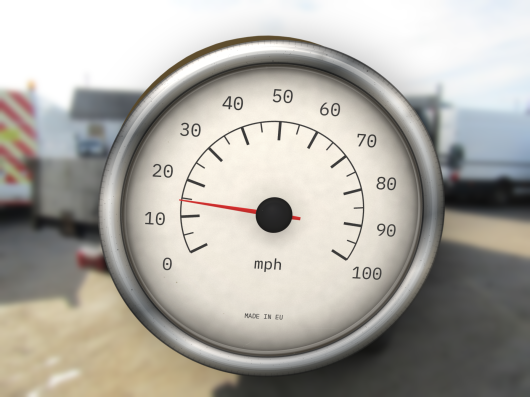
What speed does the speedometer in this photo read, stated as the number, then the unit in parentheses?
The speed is 15 (mph)
